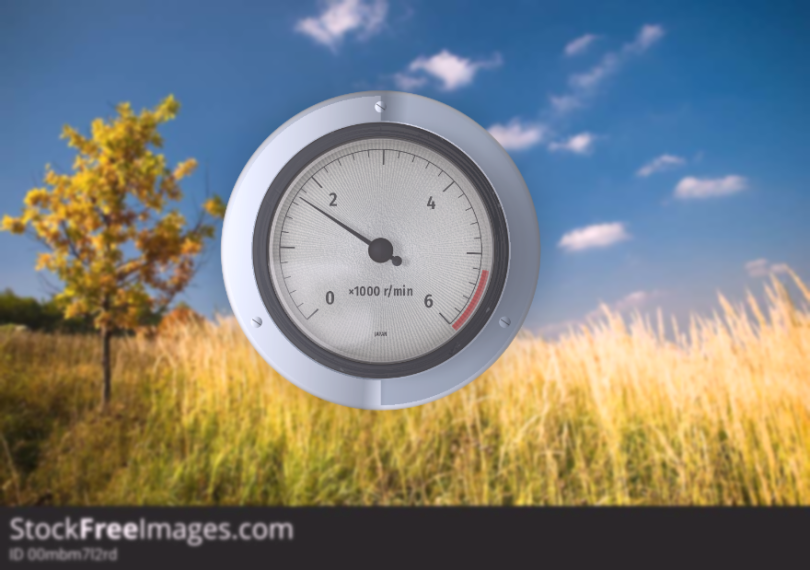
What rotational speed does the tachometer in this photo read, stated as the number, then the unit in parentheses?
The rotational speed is 1700 (rpm)
